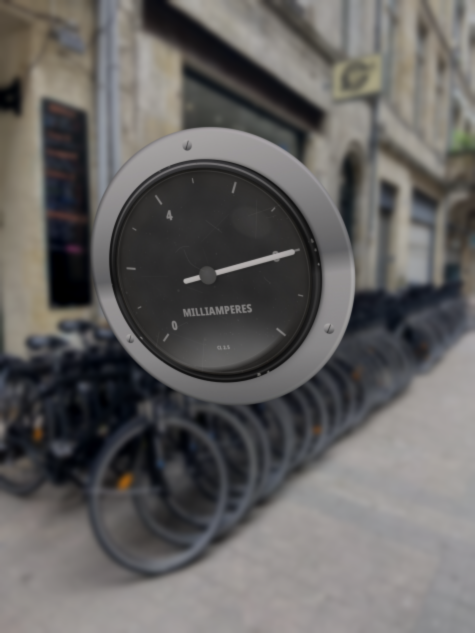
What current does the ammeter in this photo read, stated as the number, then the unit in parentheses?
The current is 8 (mA)
